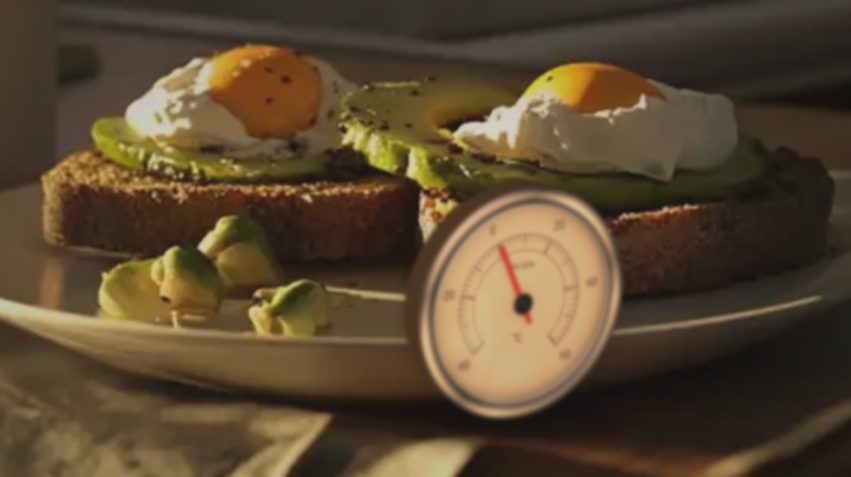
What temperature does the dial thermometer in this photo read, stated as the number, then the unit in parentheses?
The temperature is 0 (°C)
